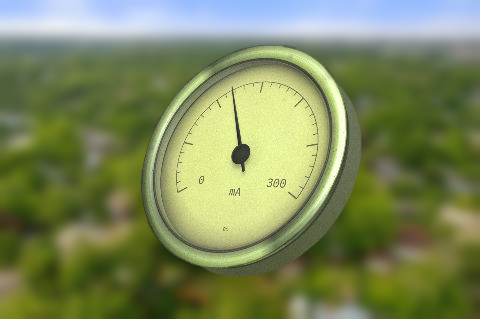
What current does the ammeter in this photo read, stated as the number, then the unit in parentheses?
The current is 120 (mA)
